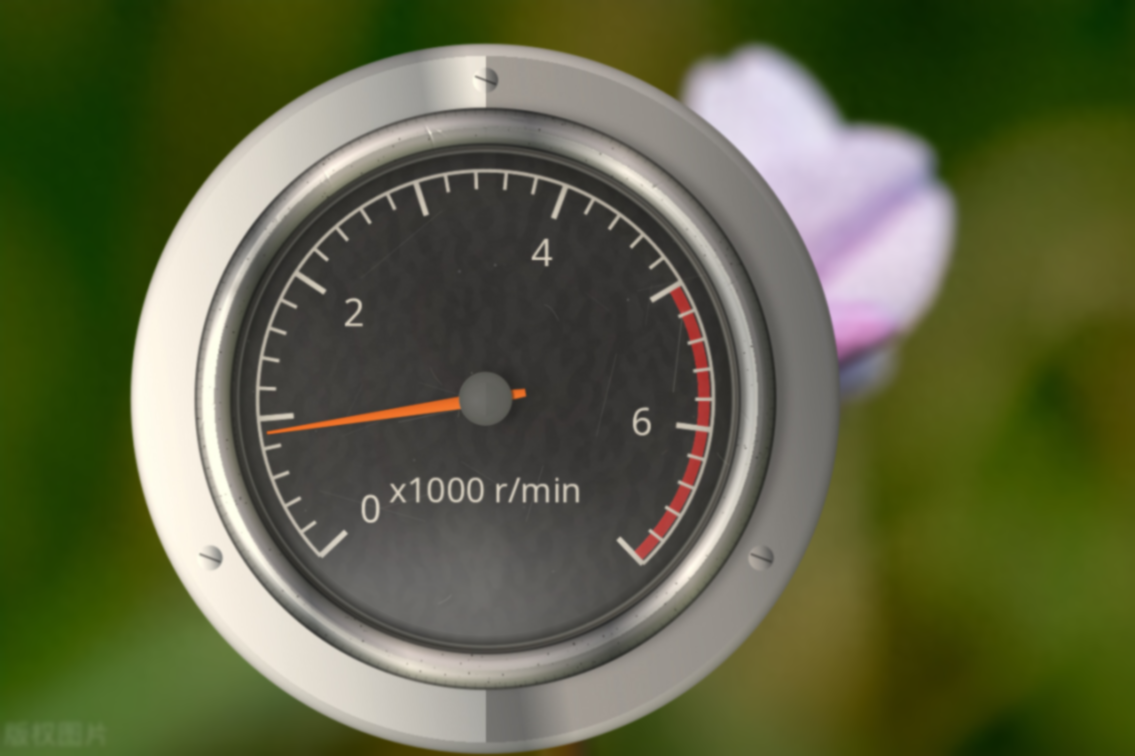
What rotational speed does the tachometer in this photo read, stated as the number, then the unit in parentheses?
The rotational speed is 900 (rpm)
